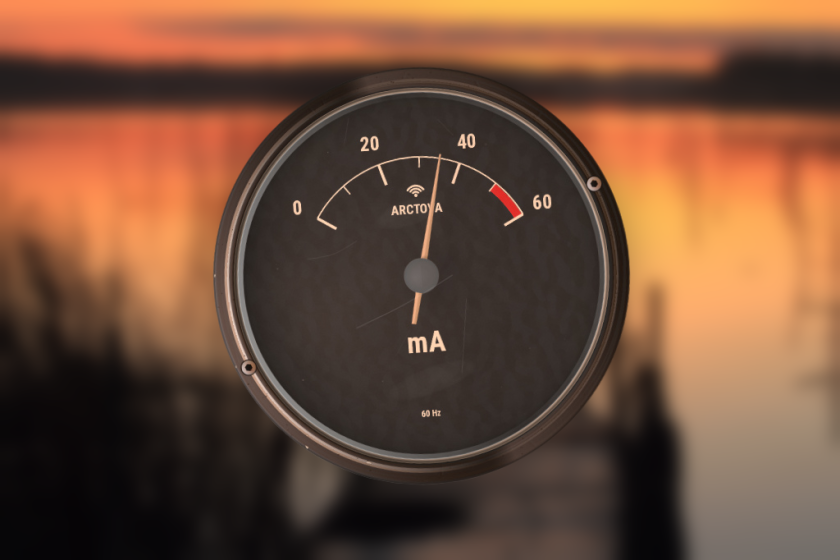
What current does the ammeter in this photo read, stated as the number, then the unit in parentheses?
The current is 35 (mA)
